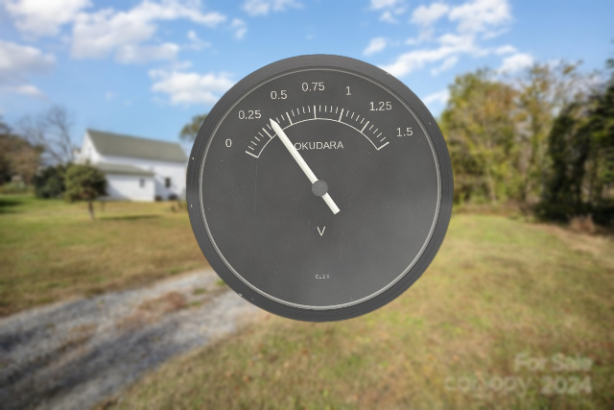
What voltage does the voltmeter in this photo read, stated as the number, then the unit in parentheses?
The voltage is 0.35 (V)
